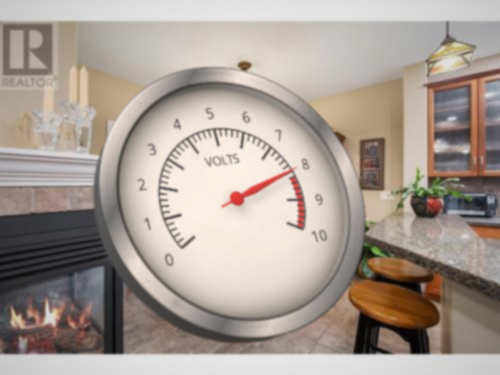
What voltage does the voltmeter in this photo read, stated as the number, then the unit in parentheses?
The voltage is 8 (V)
